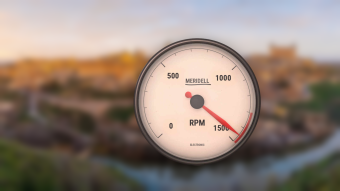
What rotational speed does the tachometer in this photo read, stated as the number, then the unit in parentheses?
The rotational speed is 1450 (rpm)
